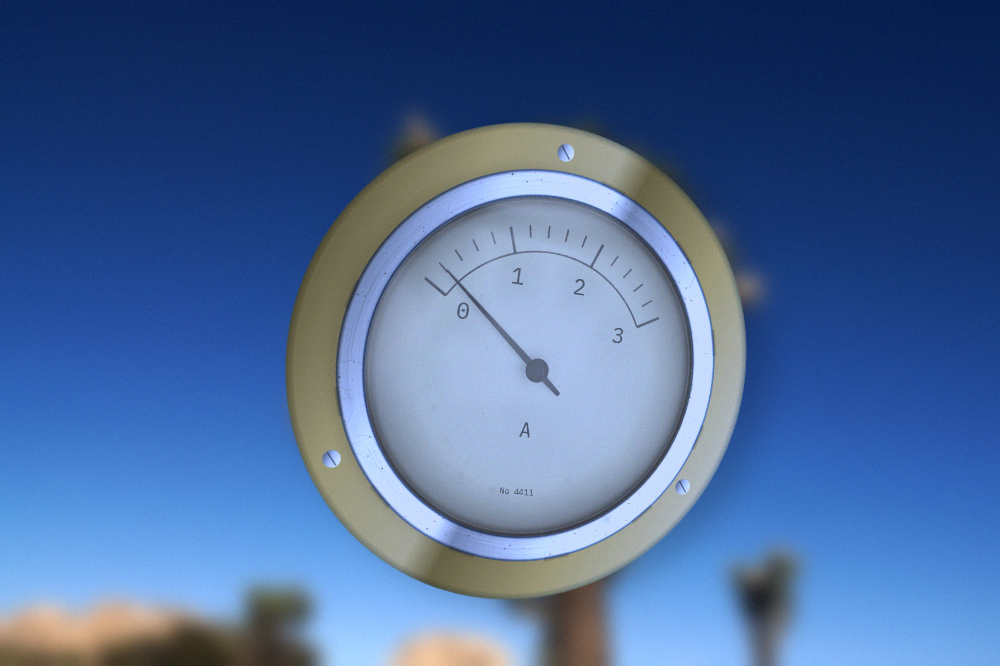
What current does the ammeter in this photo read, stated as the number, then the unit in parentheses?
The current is 0.2 (A)
